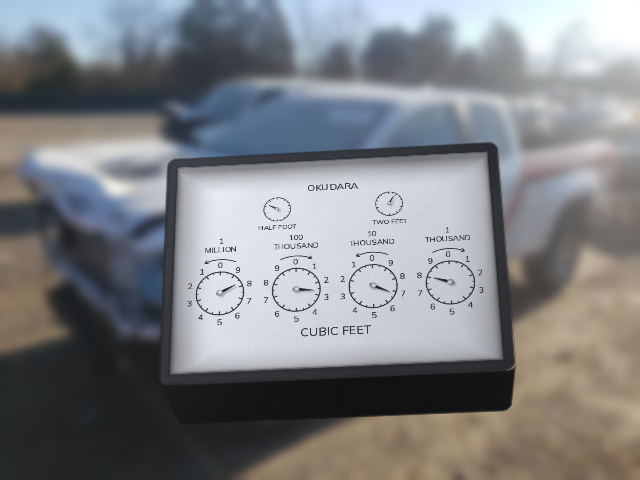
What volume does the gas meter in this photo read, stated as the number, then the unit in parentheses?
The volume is 826800 (ft³)
